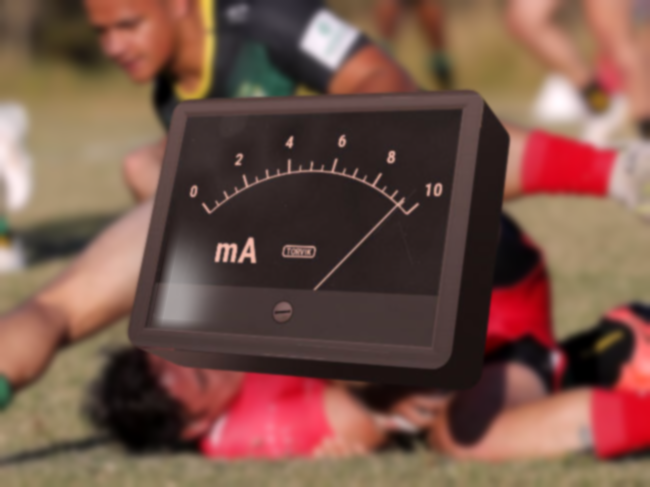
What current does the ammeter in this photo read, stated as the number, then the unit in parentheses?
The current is 9.5 (mA)
